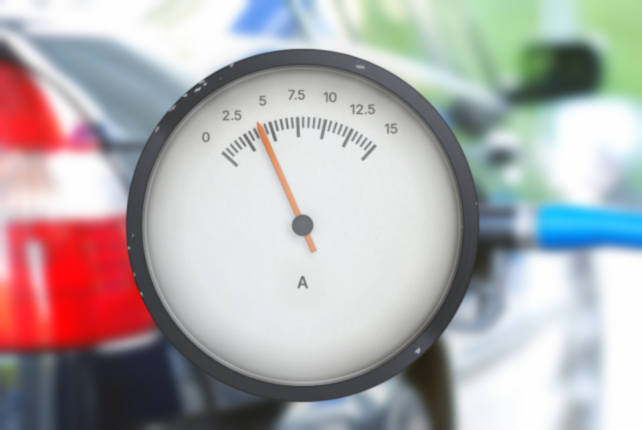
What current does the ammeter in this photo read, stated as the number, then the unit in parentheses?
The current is 4 (A)
